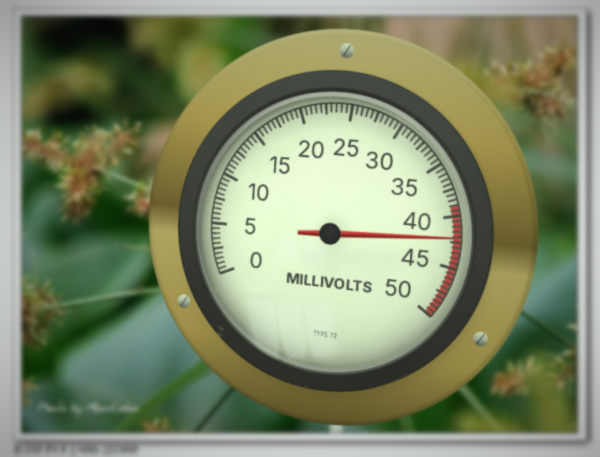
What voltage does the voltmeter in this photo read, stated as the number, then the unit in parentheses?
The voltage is 42 (mV)
